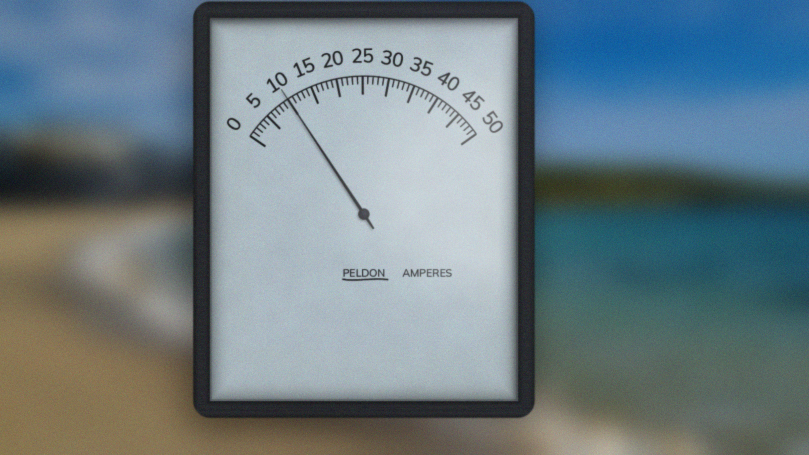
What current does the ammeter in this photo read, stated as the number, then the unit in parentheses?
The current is 10 (A)
